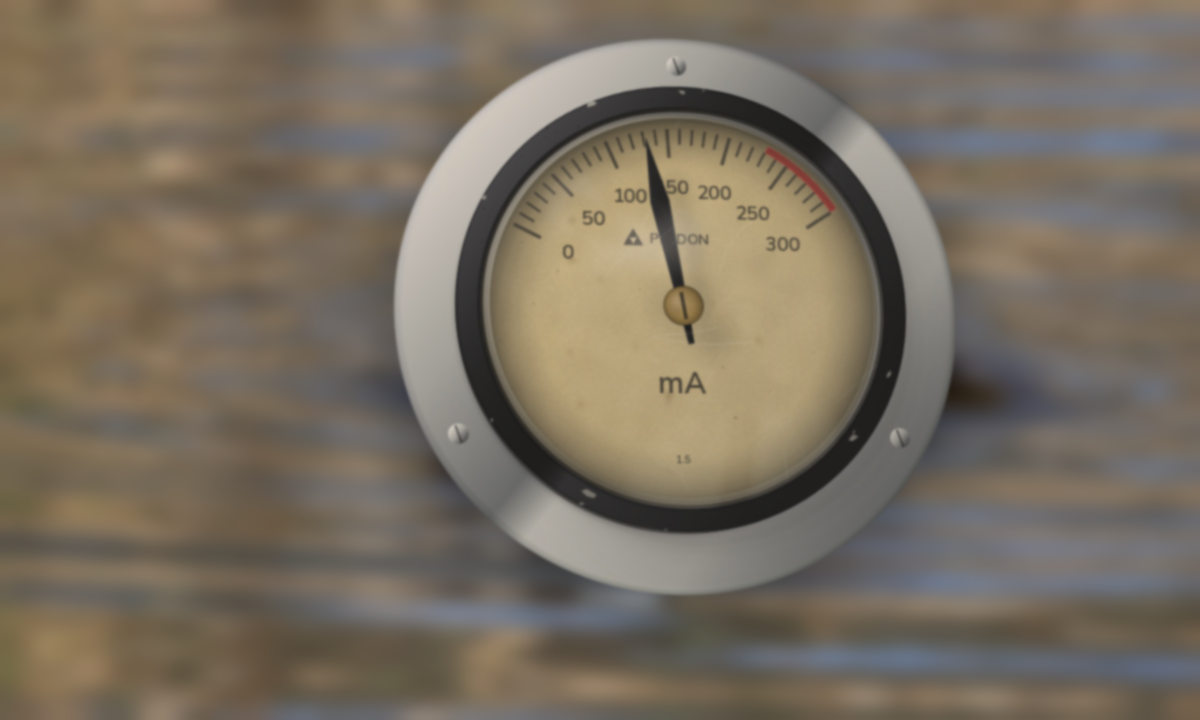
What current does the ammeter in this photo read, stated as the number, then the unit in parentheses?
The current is 130 (mA)
